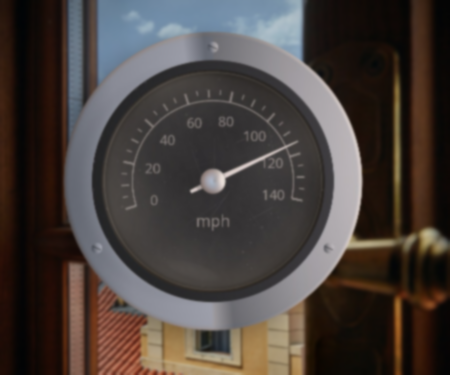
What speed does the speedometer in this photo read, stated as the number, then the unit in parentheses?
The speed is 115 (mph)
